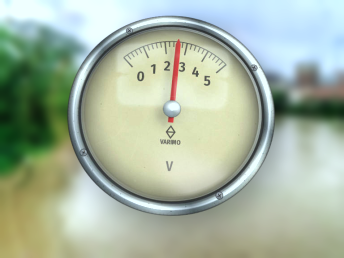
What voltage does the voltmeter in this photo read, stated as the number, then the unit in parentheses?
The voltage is 2.6 (V)
